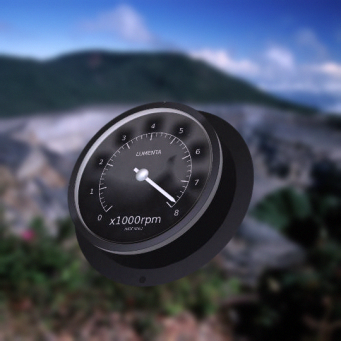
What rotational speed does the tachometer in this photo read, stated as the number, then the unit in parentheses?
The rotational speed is 7800 (rpm)
